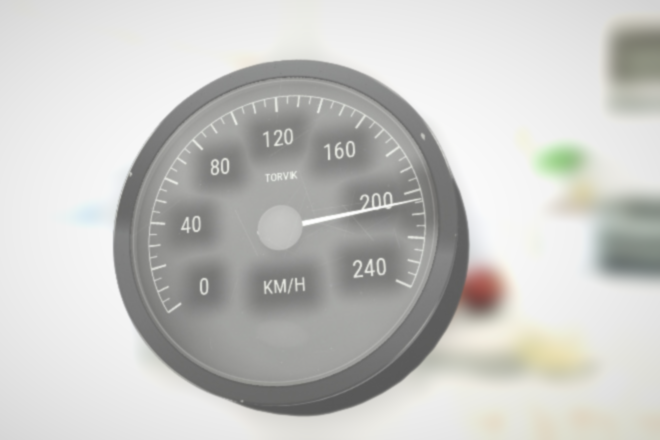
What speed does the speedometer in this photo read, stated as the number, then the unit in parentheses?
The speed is 205 (km/h)
